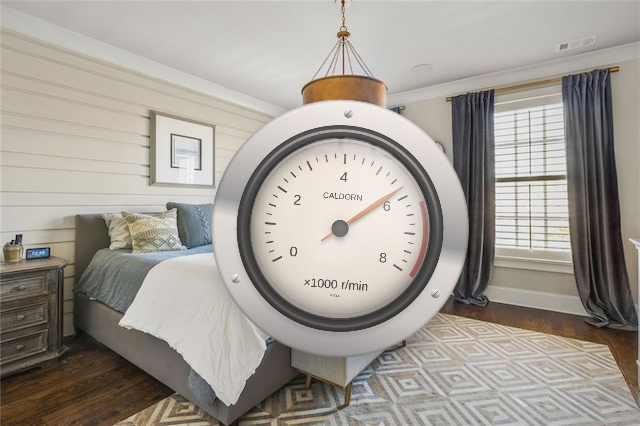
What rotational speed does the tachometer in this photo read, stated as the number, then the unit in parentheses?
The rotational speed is 5750 (rpm)
